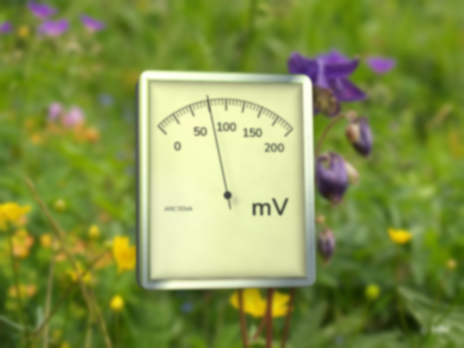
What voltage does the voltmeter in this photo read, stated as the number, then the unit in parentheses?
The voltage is 75 (mV)
